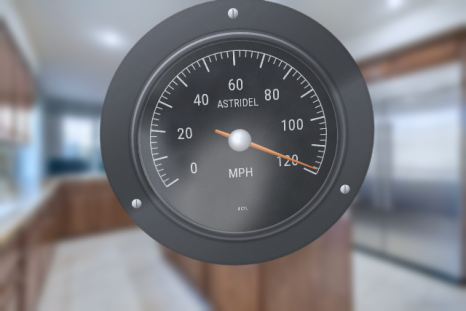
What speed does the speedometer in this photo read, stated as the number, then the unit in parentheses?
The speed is 118 (mph)
